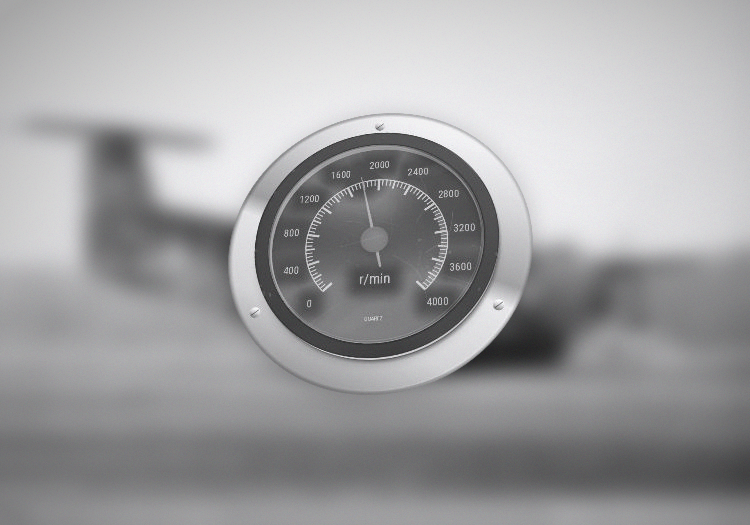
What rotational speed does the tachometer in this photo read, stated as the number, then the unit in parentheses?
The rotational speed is 1800 (rpm)
